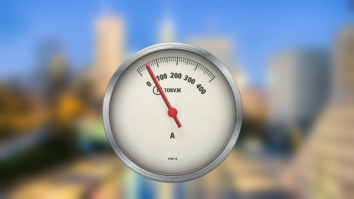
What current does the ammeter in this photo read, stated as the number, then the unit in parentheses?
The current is 50 (A)
